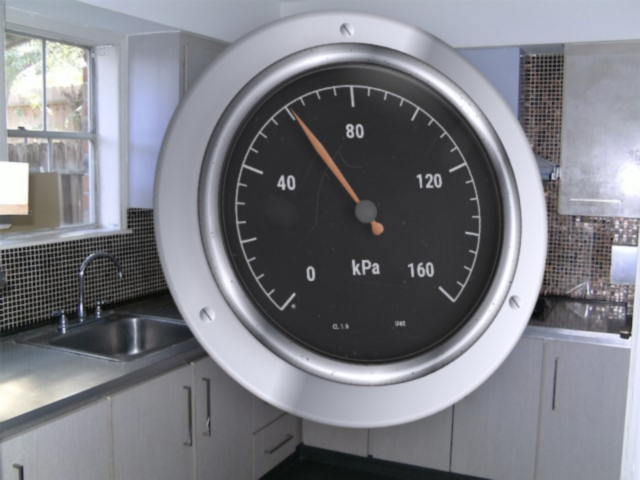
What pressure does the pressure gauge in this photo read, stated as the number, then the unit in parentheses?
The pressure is 60 (kPa)
